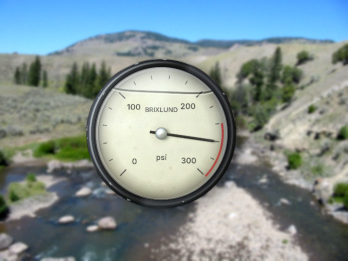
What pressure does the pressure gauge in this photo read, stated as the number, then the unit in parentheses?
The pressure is 260 (psi)
